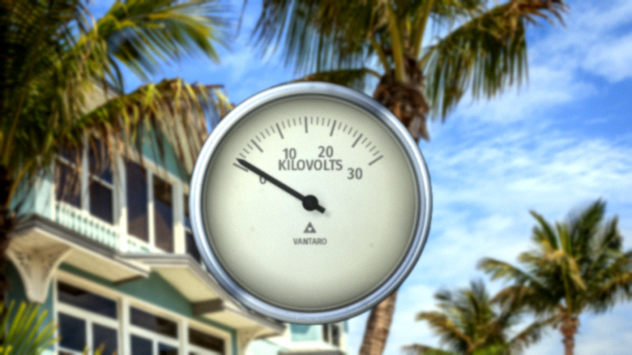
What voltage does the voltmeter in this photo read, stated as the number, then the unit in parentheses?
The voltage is 1 (kV)
